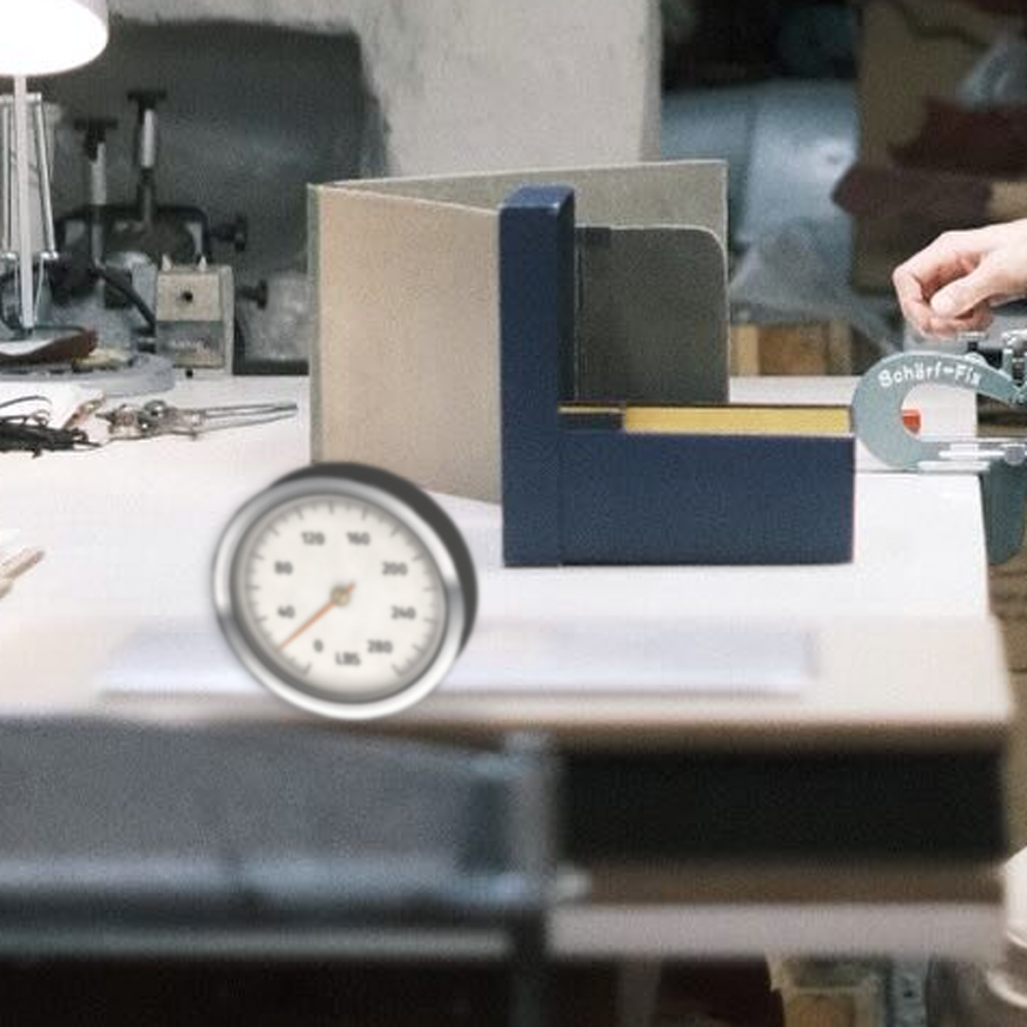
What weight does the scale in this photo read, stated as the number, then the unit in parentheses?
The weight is 20 (lb)
